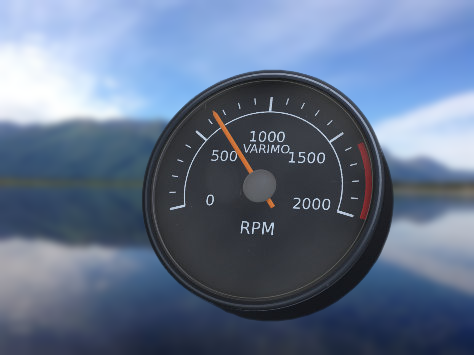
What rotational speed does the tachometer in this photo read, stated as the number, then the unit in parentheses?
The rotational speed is 650 (rpm)
